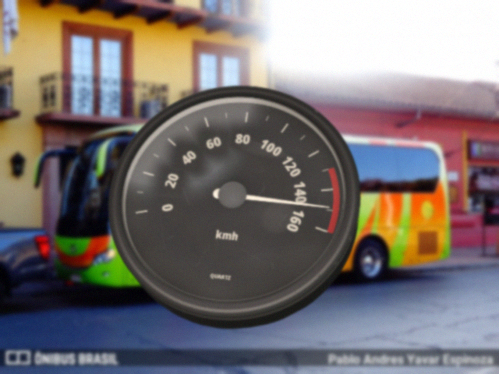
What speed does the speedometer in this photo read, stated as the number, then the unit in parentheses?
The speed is 150 (km/h)
